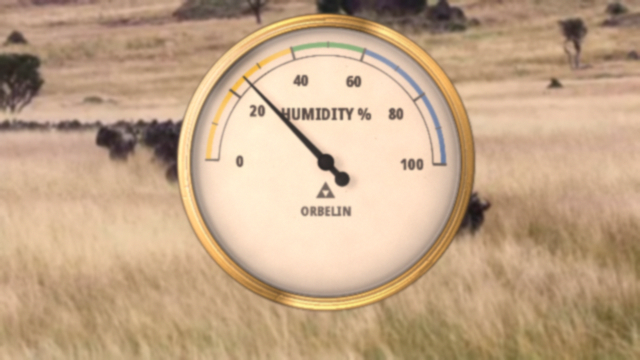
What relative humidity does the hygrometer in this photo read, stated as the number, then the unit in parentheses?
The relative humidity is 25 (%)
